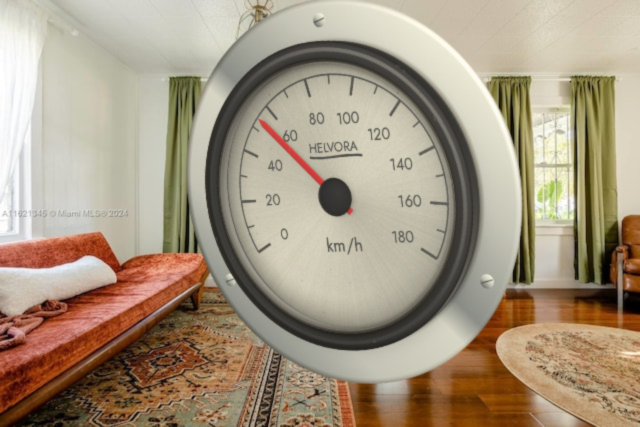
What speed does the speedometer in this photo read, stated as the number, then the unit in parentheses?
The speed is 55 (km/h)
